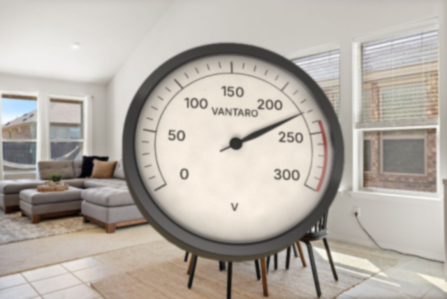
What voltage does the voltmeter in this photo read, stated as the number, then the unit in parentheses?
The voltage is 230 (V)
